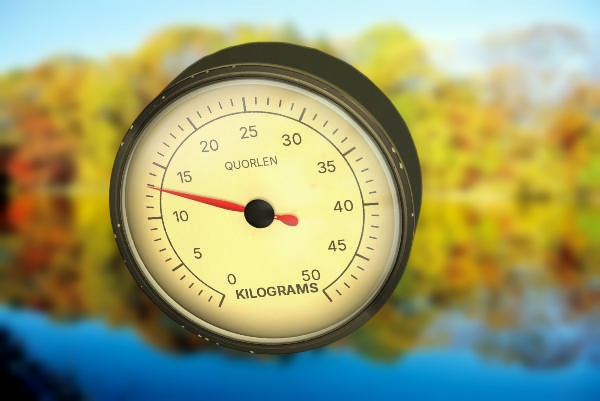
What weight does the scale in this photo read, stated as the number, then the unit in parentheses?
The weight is 13 (kg)
